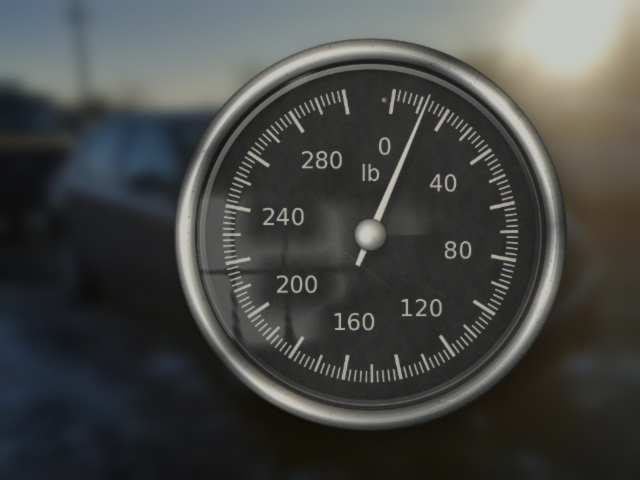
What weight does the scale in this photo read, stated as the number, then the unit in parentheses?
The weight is 12 (lb)
